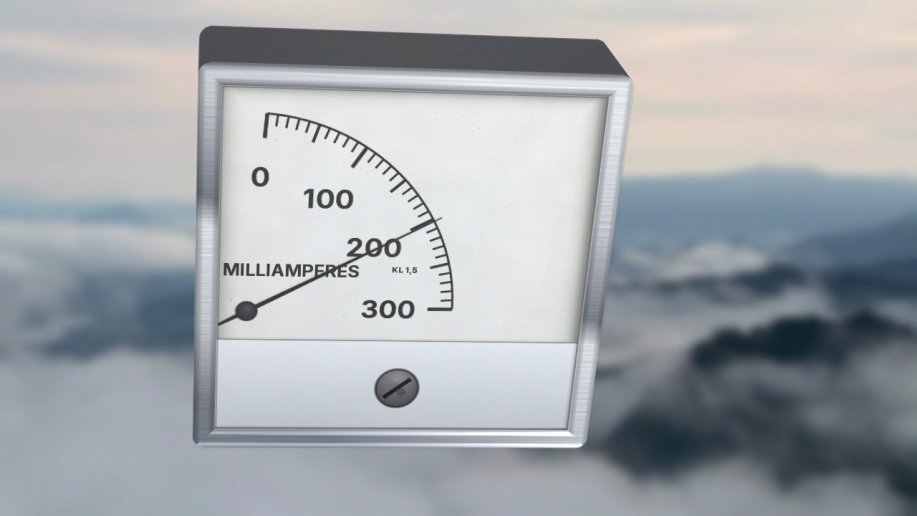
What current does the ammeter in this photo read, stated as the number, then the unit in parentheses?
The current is 200 (mA)
